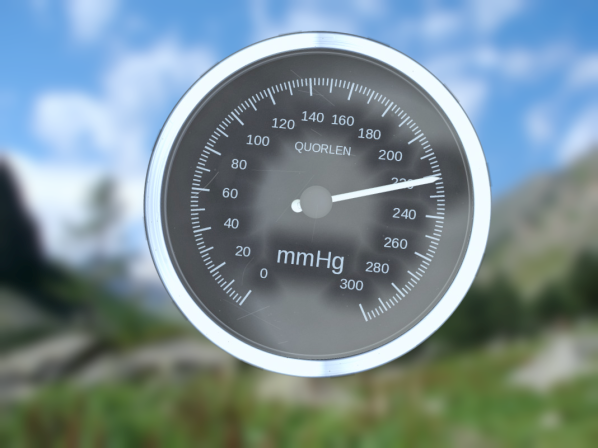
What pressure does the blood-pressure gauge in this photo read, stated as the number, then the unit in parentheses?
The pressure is 222 (mmHg)
